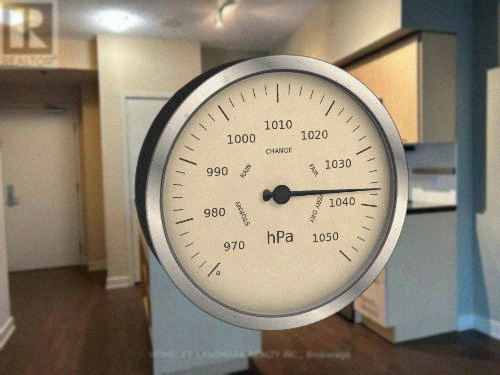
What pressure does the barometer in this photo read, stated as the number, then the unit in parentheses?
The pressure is 1037 (hPa)
